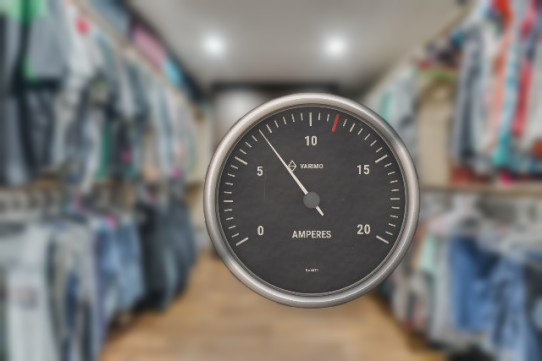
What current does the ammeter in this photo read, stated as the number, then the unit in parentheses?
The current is 7 (A)
